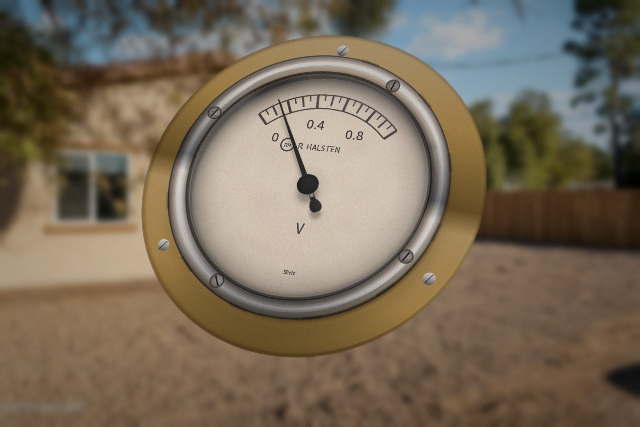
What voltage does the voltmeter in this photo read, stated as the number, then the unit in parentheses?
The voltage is 0.15 (V)
